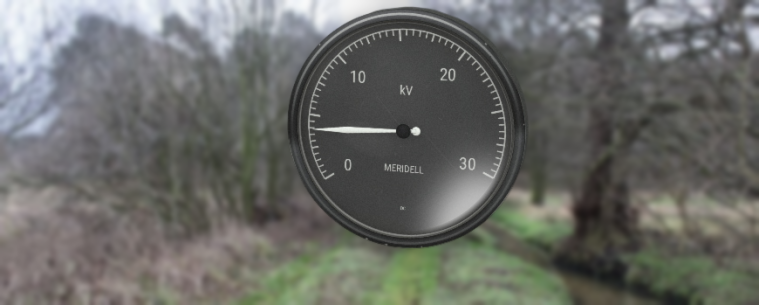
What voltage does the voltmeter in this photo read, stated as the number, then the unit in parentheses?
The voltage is 4 (kV)
